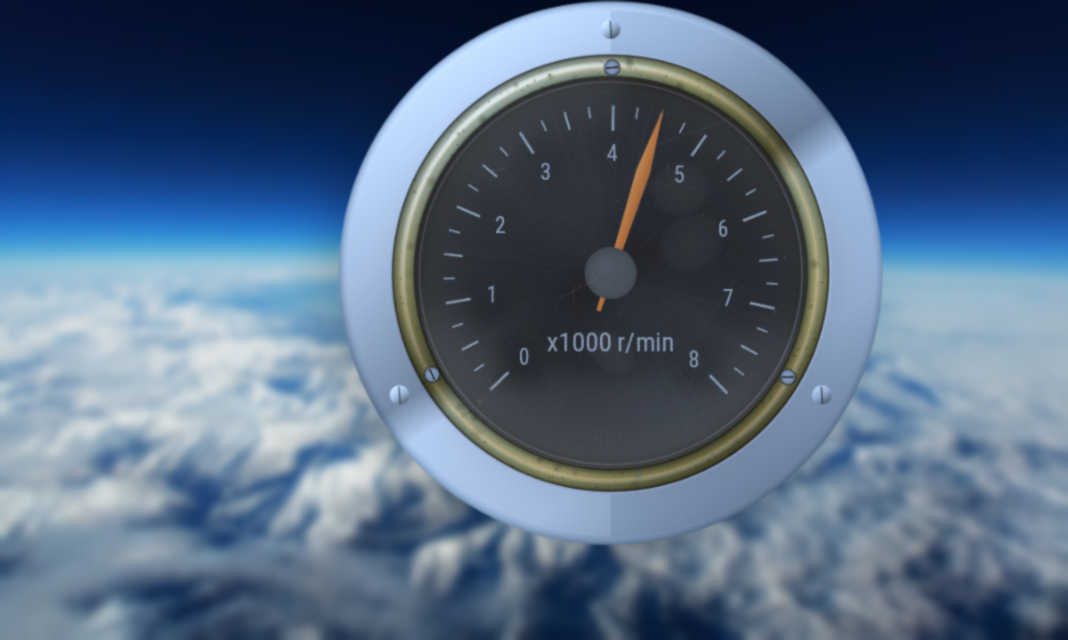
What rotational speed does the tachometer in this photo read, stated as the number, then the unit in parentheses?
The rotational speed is 4500 (rpm)
